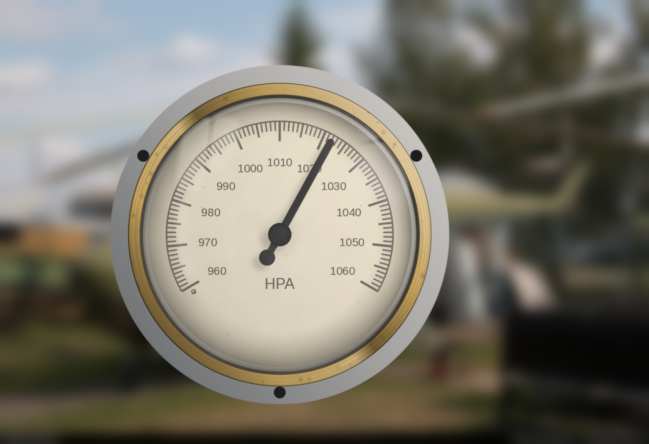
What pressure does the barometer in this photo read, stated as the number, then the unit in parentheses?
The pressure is 1022 (hPa)
